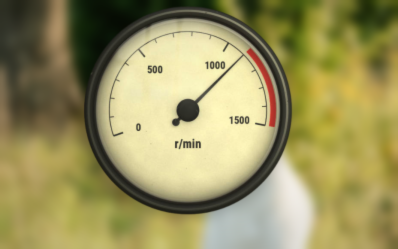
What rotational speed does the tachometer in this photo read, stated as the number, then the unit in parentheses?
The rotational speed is 1100 (rpm)
